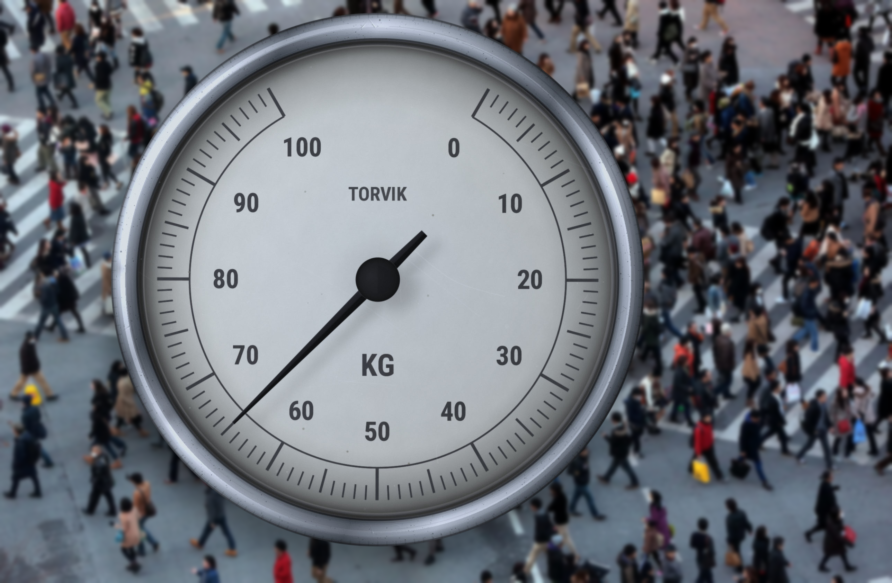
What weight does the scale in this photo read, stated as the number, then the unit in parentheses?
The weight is 65 (kg)
